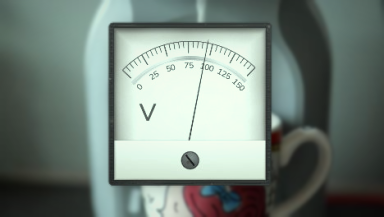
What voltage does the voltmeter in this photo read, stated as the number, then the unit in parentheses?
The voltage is 95 (V)
